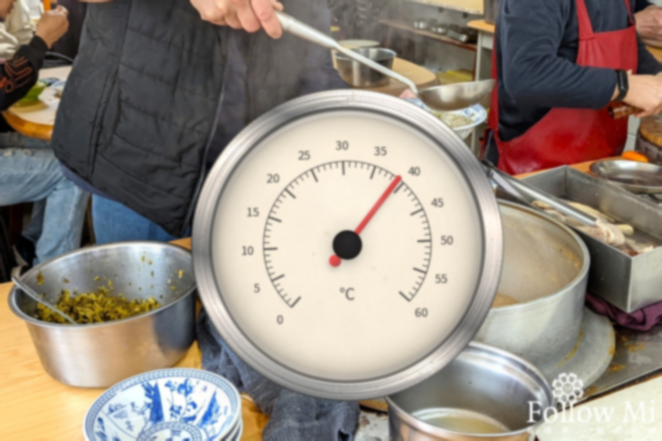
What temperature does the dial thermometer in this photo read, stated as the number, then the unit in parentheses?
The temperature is 39 (°C)
